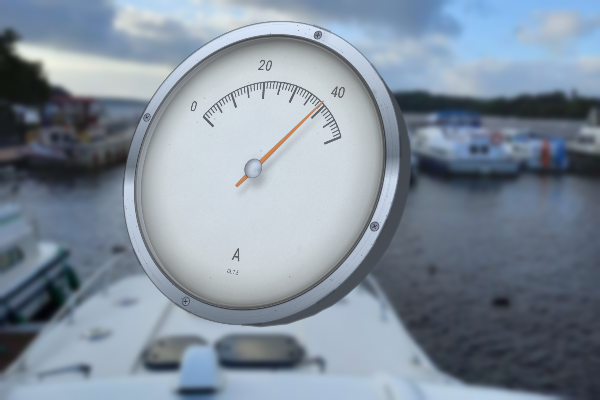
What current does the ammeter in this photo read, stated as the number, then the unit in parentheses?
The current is 40 (A)
